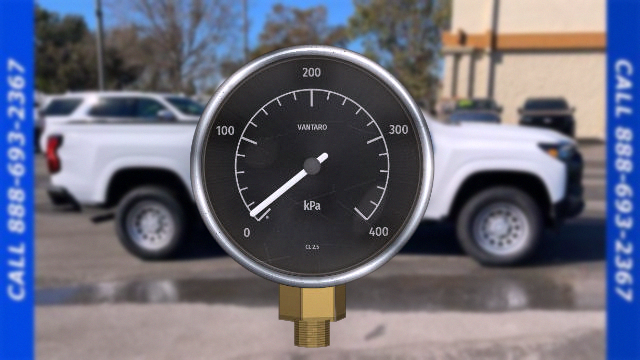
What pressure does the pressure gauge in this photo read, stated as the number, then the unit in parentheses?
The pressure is 10 (kPa)
